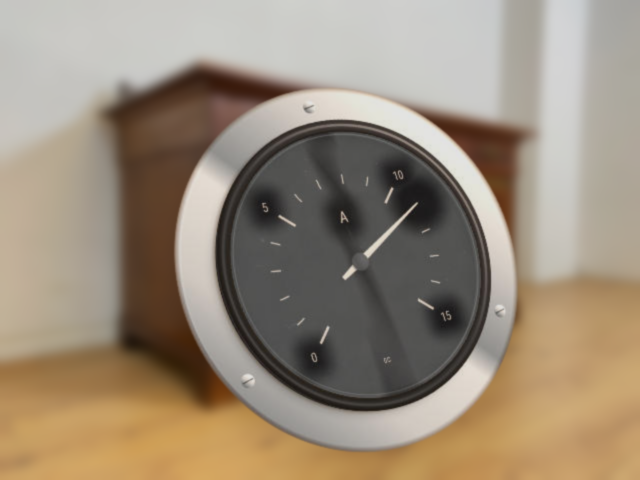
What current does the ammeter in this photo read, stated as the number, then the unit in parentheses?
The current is 11 (A)
